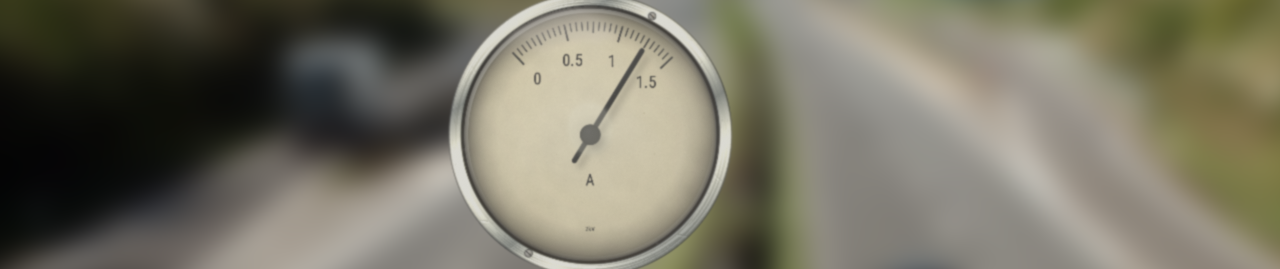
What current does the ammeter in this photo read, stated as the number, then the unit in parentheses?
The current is 1.25 (A)
